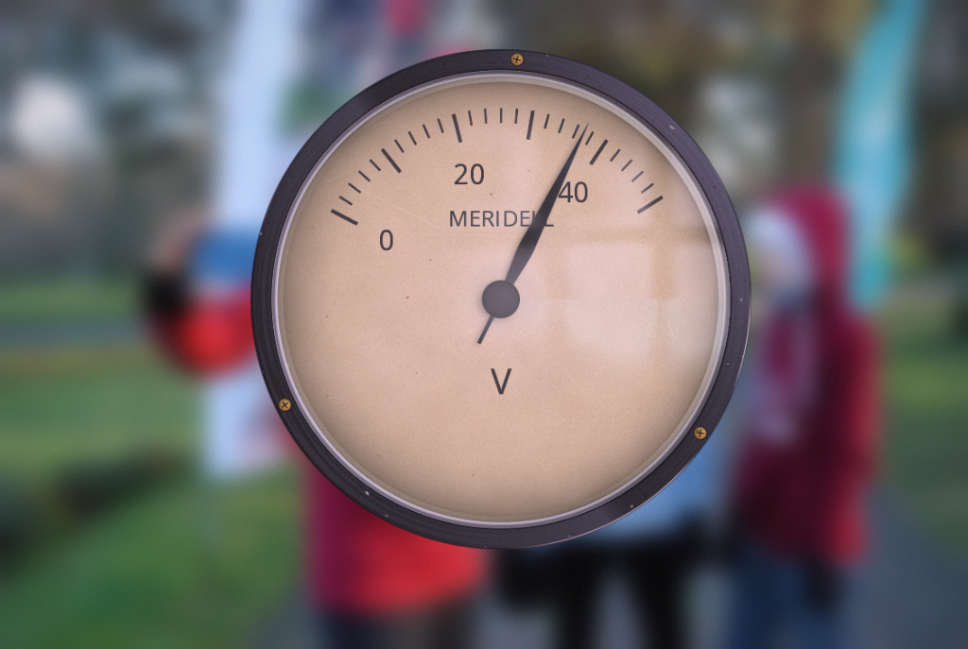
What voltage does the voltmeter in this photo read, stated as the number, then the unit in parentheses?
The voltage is 37 (V)
